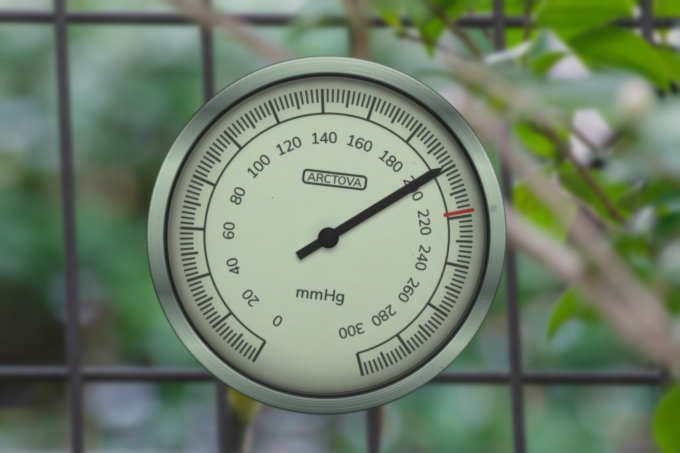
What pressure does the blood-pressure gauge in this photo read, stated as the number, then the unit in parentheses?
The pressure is 198 (mmHg)
